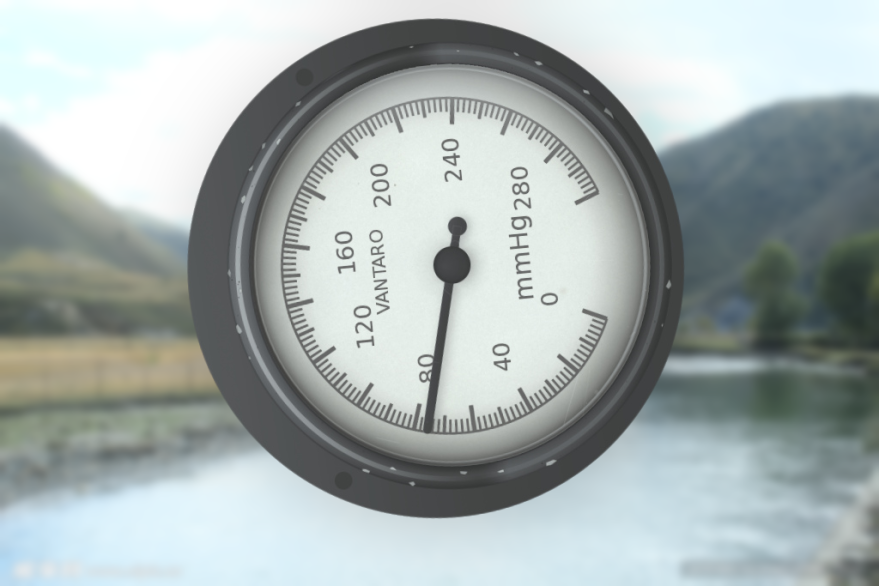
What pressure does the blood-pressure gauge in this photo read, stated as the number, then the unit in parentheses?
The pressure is 76 (mmHg)
